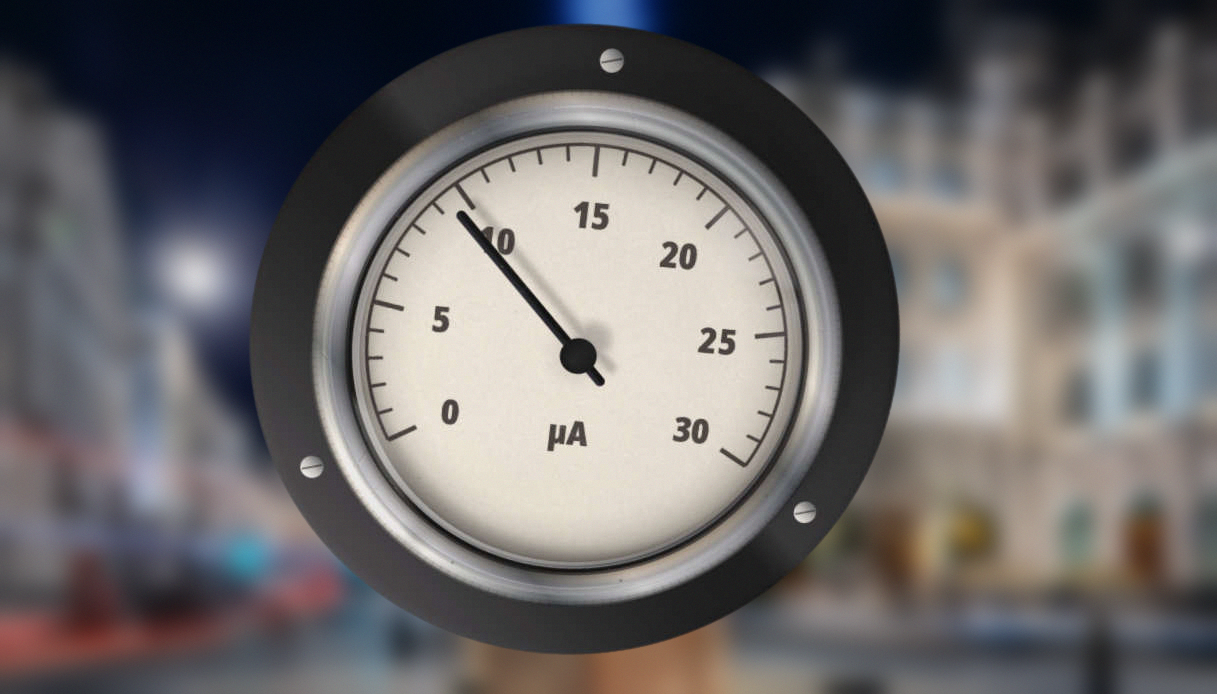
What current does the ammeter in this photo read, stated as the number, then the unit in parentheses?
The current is 9.5 (µA)
